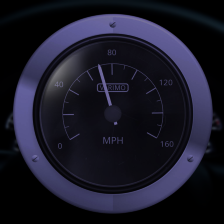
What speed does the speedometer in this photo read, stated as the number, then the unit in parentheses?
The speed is 70 (mph)
